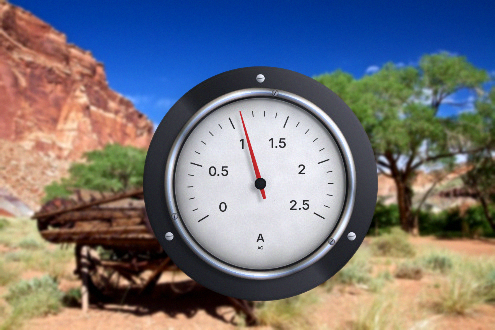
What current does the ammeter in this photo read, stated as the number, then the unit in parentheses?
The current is 1.1 (A)
